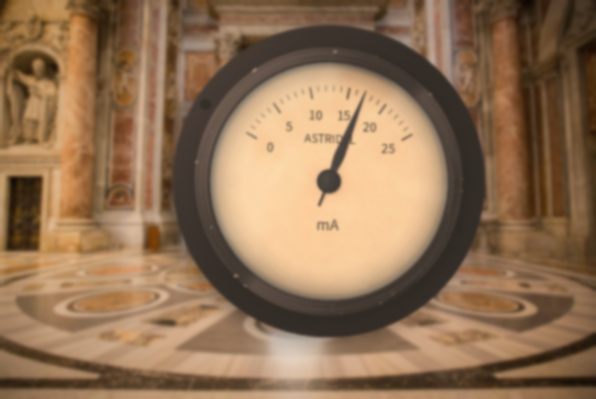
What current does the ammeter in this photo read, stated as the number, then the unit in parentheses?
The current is 17 (mA)
